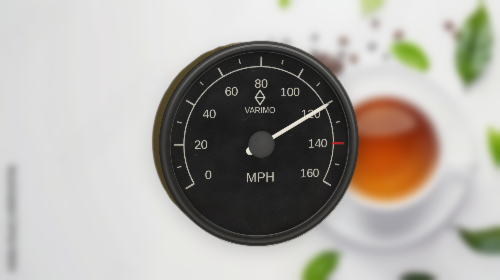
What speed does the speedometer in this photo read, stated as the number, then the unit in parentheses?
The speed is 120 (mph)
